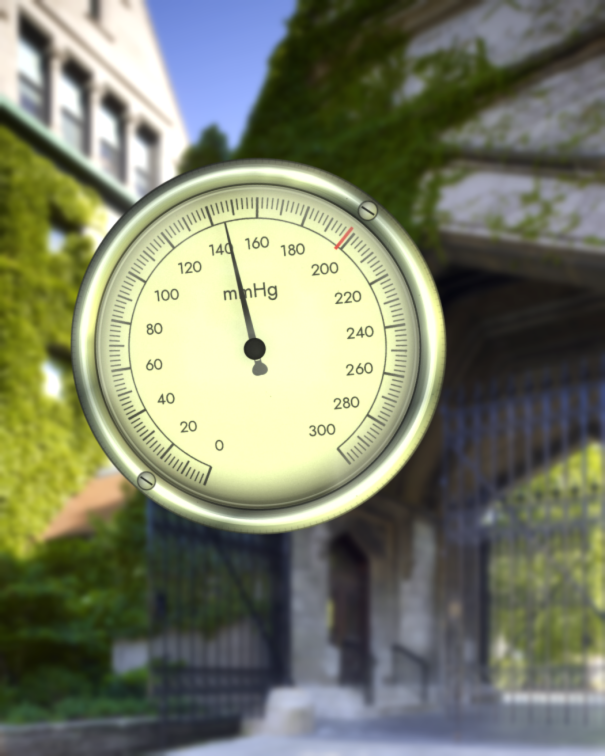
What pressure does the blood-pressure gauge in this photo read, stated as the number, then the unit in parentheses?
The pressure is 146 (mmHg)
